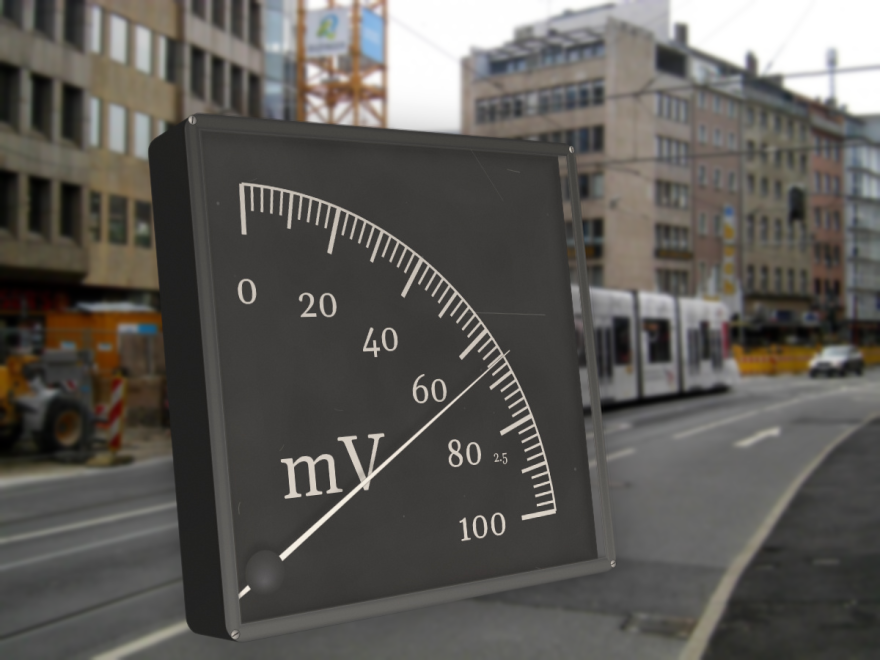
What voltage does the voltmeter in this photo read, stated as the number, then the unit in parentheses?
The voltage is 66 (mV)
